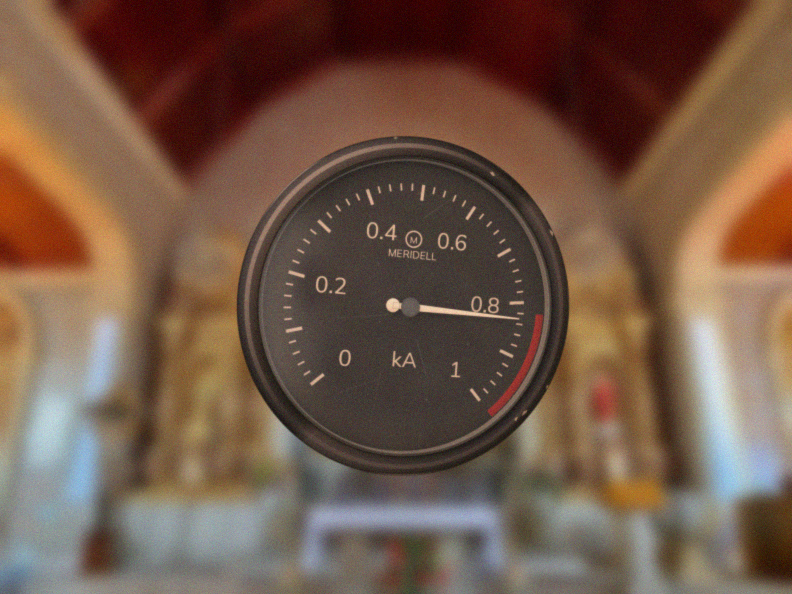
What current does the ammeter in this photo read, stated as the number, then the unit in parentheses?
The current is 0.83 (kA)
